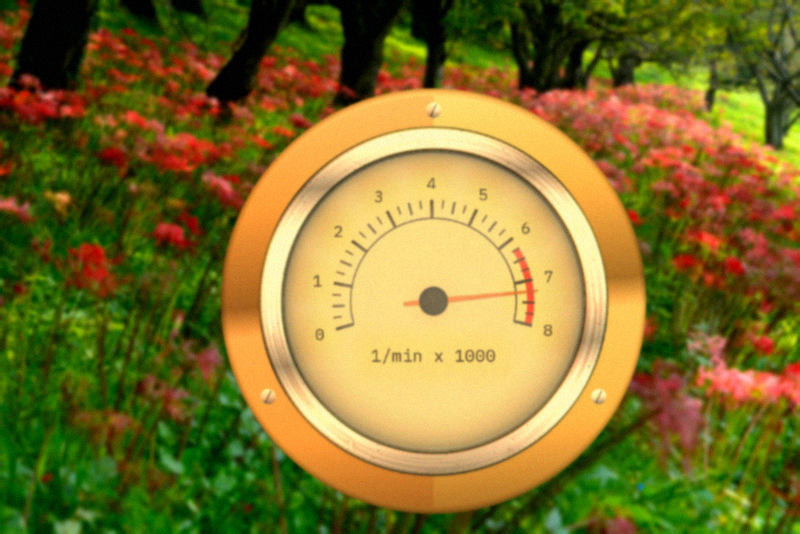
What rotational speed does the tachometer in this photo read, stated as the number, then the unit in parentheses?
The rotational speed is 7250 (rpm)
